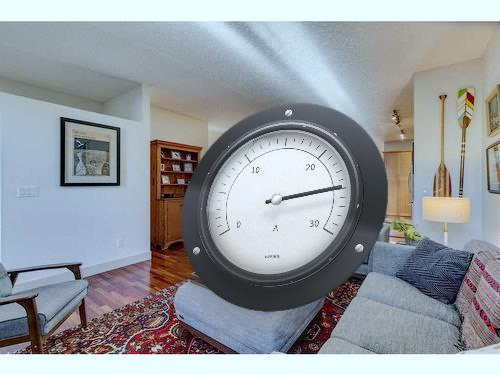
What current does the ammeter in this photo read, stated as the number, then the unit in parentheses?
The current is 25 (A)
